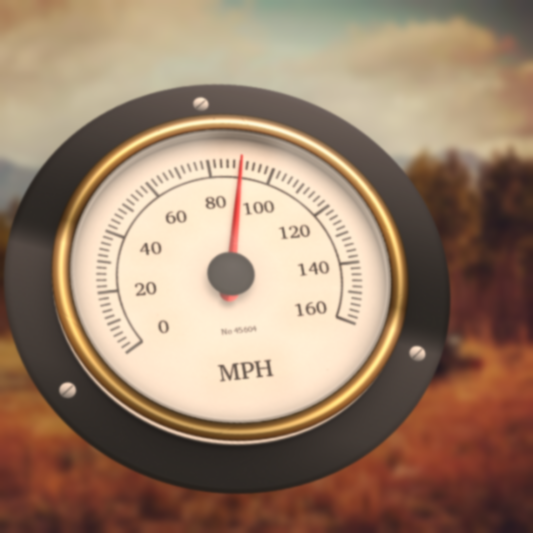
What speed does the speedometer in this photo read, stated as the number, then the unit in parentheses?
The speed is 90 (mph)
